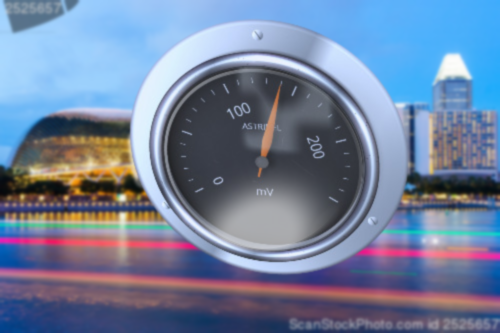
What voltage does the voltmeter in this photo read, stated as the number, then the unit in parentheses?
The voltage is 140 (mV)
